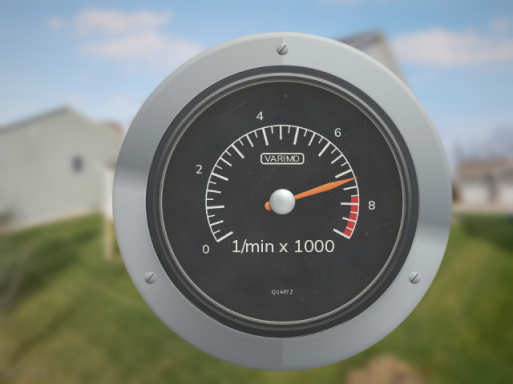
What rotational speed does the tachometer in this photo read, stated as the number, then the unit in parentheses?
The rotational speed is 7250 (rpm)
